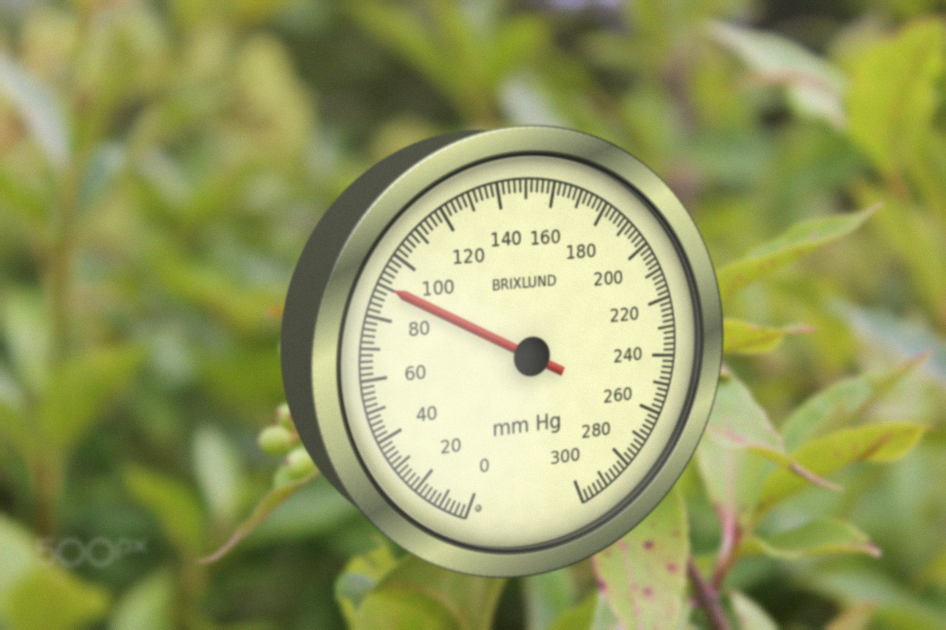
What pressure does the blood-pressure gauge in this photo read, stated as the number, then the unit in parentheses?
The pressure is 90 (mmHg)
